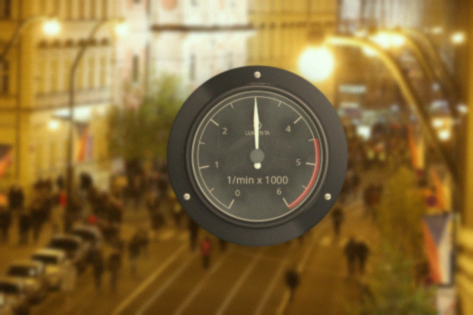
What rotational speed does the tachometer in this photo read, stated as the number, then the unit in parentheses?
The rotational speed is 3000 (rpm)
